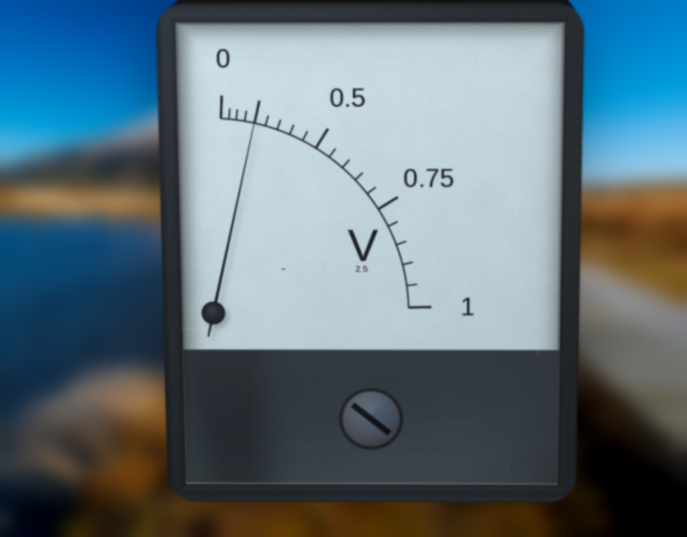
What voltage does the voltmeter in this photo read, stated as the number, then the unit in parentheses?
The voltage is 0.25 (V)
